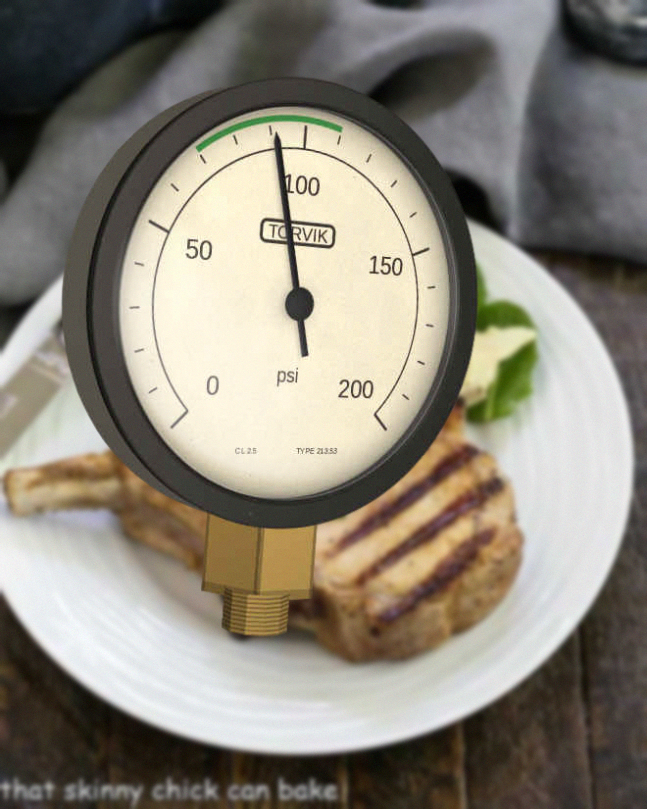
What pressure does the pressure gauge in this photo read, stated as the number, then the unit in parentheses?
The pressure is 90 (psi)
